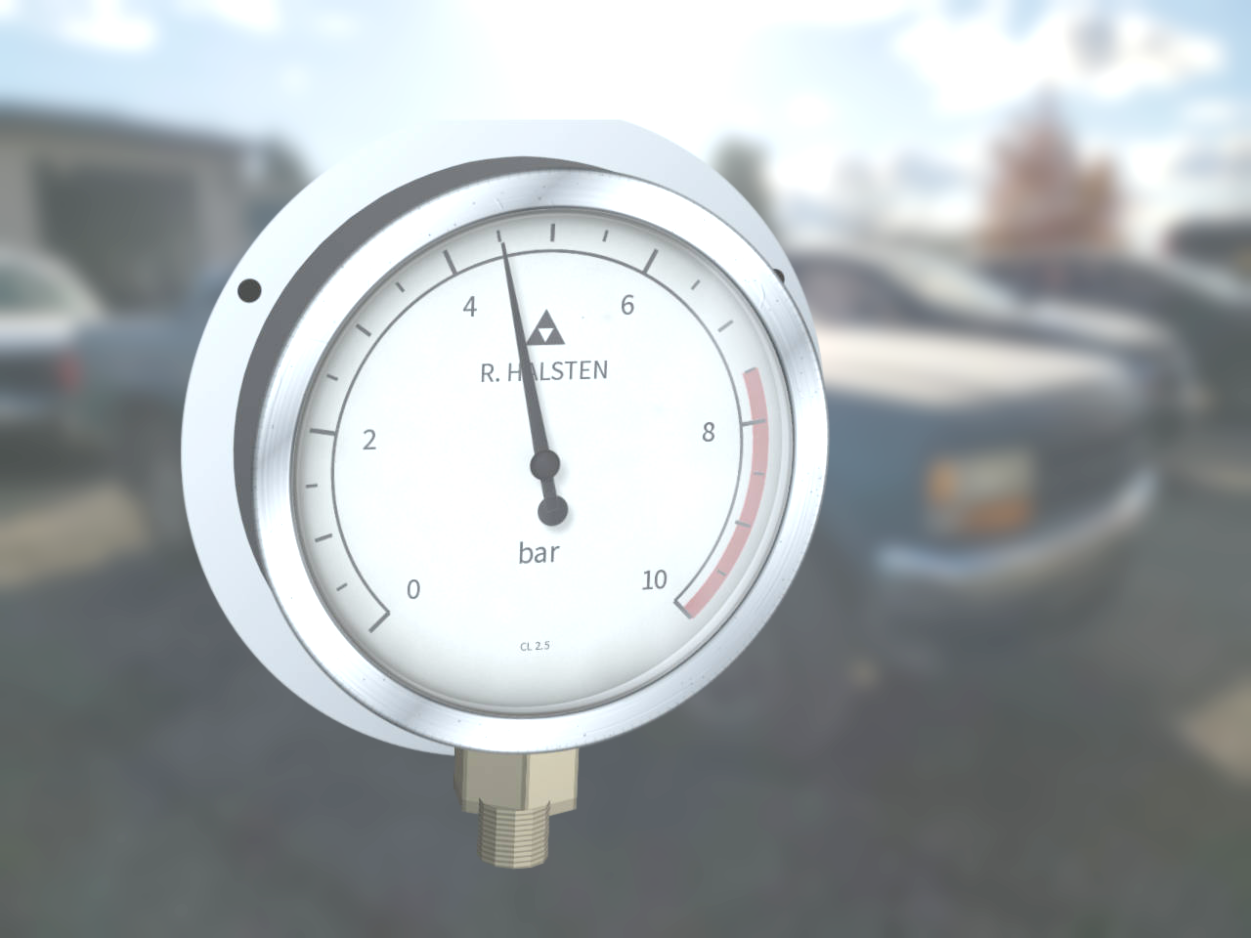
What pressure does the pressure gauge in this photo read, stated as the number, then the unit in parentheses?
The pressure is 4.5 (bar)
